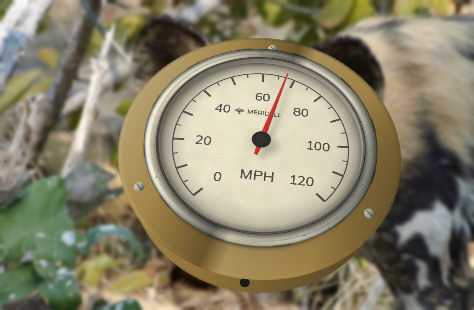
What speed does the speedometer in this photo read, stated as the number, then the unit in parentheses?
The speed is 67.5 (mph)
